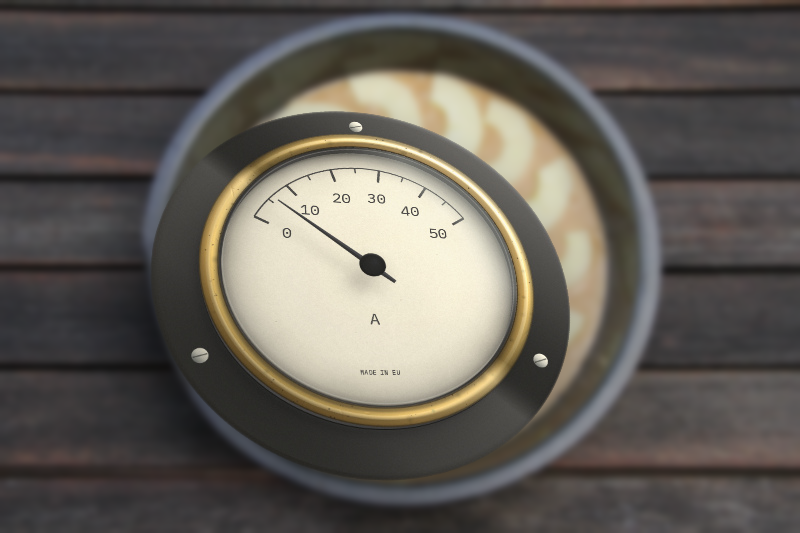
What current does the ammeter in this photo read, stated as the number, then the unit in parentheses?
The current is 5 (A)
